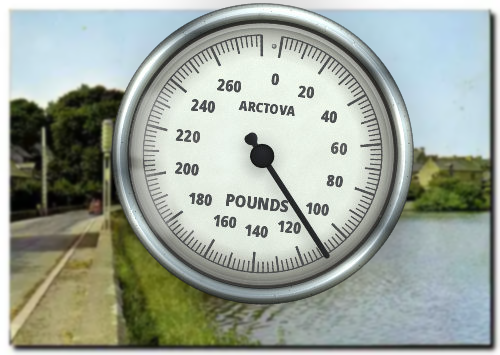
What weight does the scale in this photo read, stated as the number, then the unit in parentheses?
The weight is 110 (lb)
